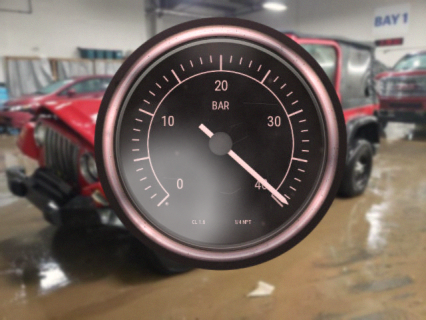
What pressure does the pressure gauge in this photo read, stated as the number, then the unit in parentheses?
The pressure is 39.5 (bar)
